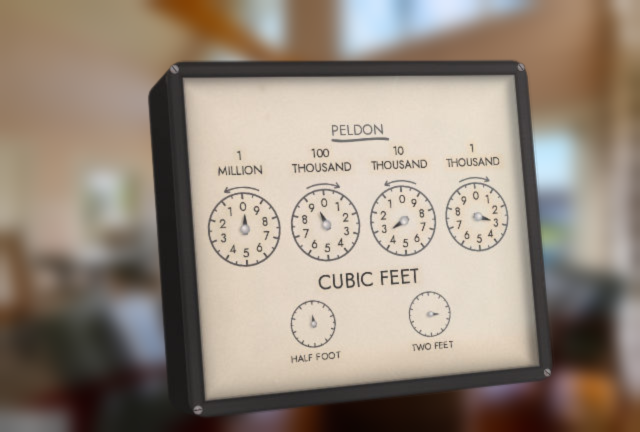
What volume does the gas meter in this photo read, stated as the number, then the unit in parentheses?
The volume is 993300 (ft³)
